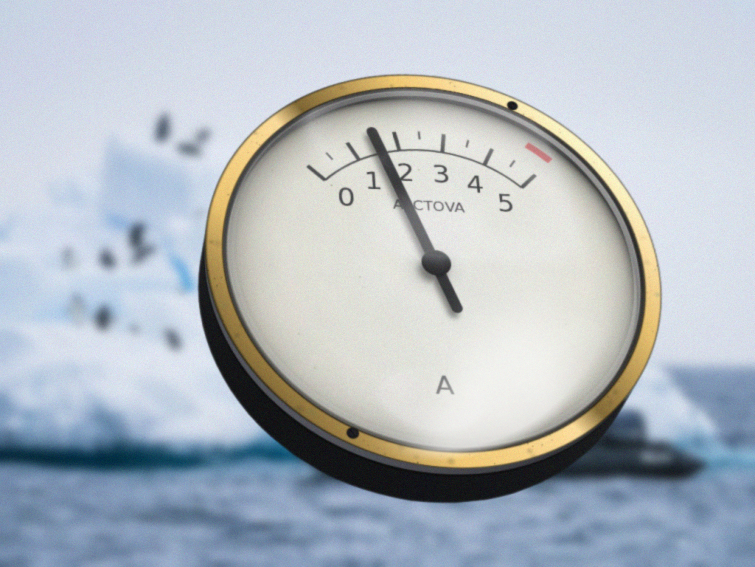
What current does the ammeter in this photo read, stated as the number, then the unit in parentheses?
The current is 1.5 (A)
